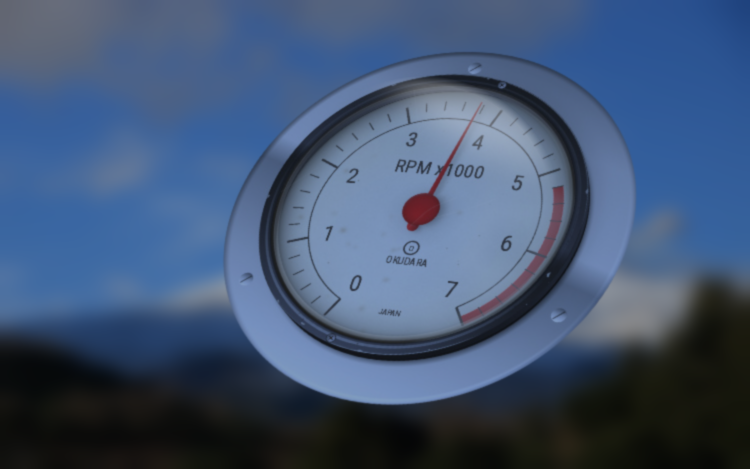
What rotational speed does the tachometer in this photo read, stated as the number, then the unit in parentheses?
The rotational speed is 3800 (rpm)
